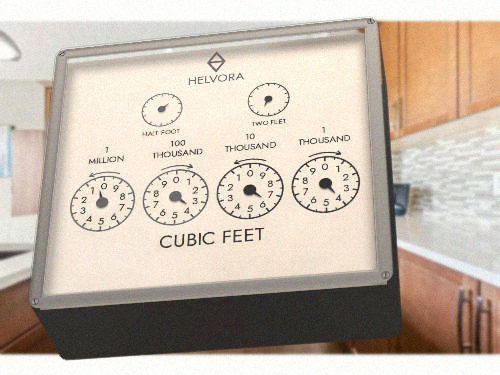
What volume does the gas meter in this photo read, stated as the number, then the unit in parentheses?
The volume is 36400 (ft³)
